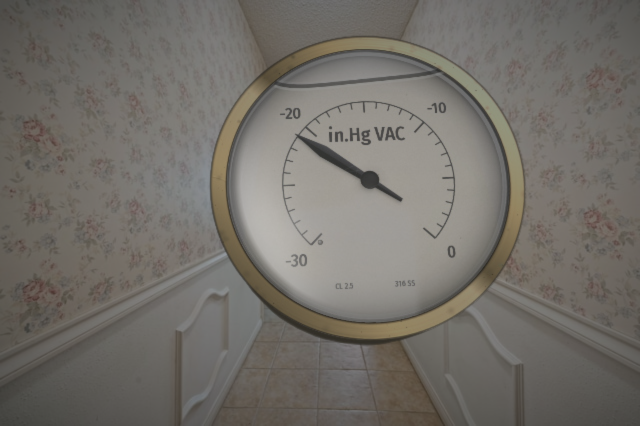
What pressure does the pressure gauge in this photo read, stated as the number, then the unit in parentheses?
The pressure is -21 (inHg)
